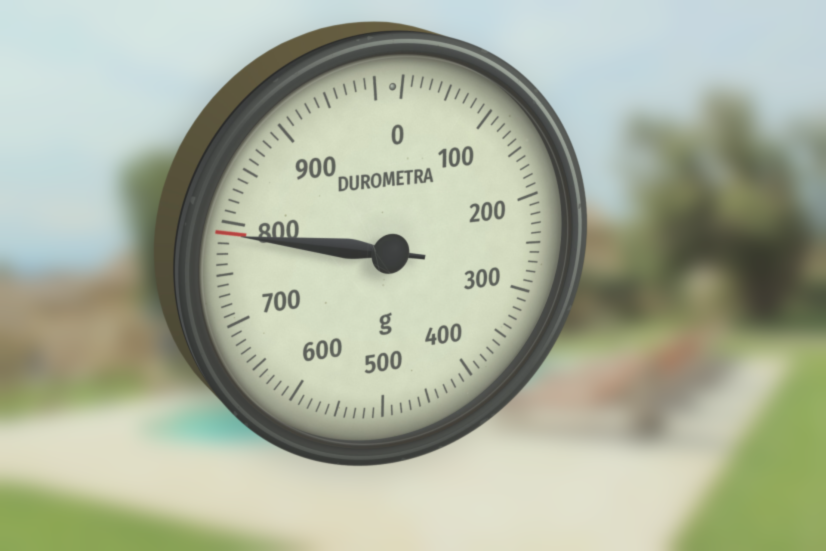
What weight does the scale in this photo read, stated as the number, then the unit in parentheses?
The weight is 790 (g)
